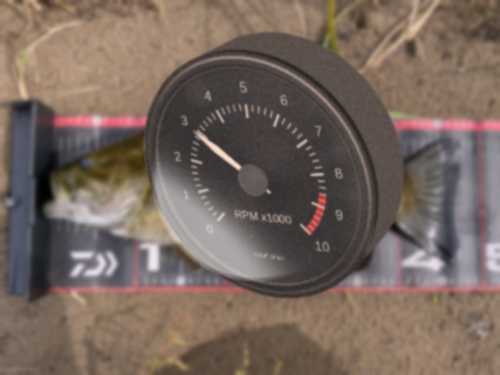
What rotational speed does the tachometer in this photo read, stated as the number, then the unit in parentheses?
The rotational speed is 3000 (rpm)
